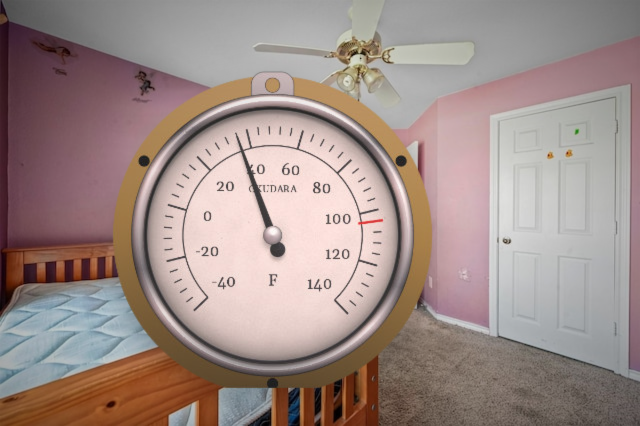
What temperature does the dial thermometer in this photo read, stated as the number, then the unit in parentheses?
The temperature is 36 (°F)
